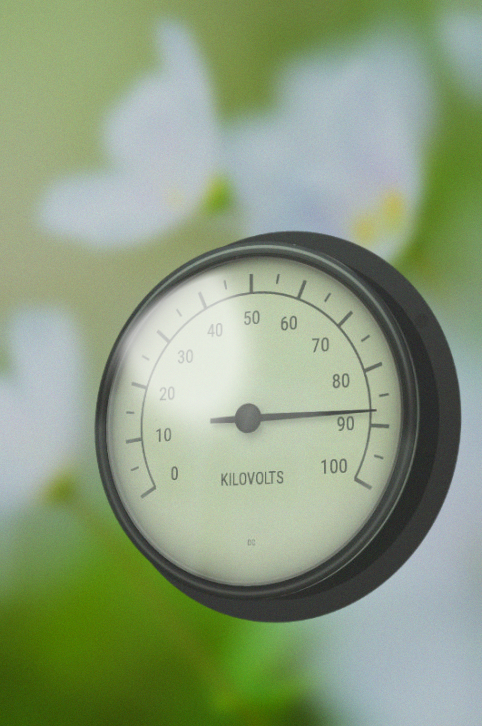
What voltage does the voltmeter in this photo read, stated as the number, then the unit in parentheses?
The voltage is 87.5 (kV)
